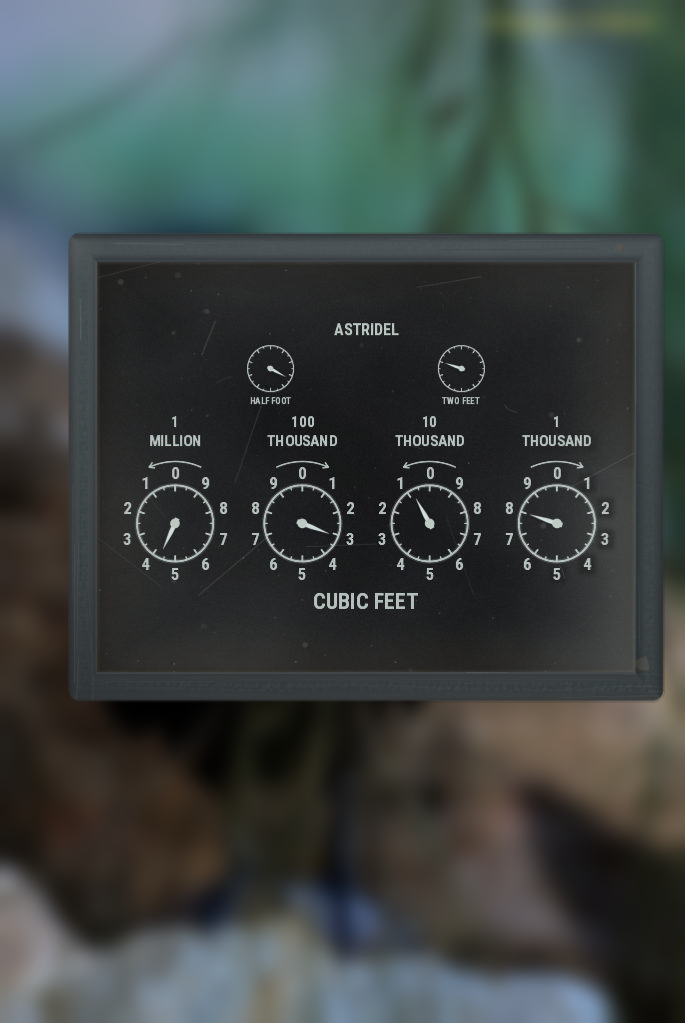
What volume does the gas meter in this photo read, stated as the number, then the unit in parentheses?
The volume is 430800 (ft³)
